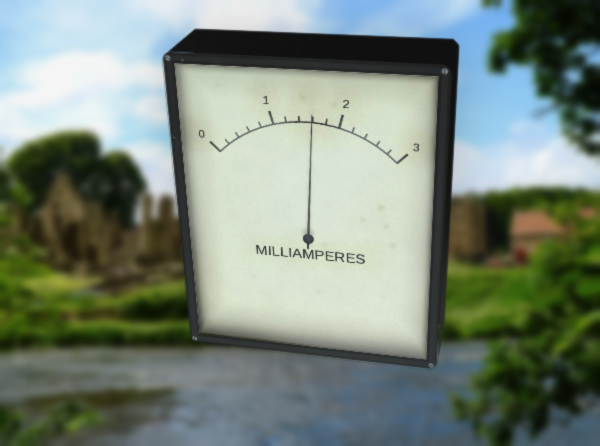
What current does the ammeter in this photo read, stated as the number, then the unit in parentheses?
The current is 1.6 (mA)
